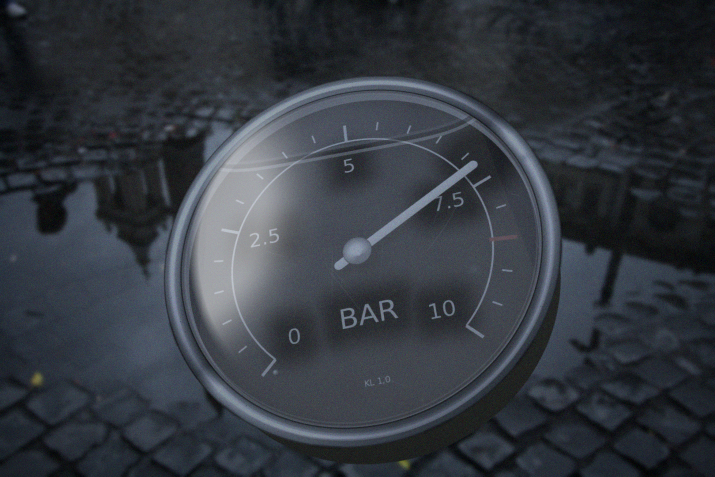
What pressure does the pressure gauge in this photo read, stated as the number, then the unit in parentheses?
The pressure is 7.25 (bar)
